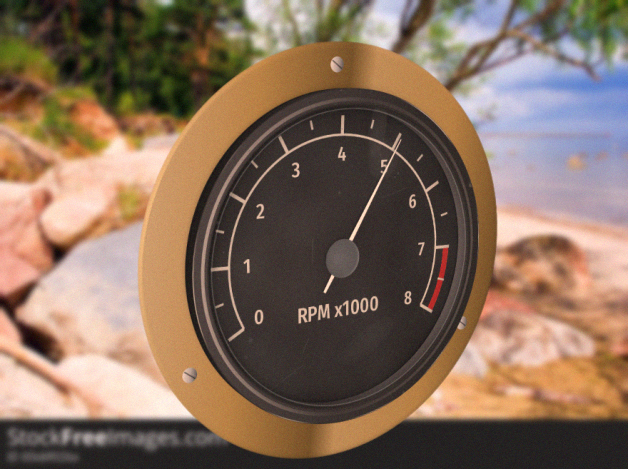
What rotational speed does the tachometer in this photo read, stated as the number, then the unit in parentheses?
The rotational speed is 5000 (rpm)
